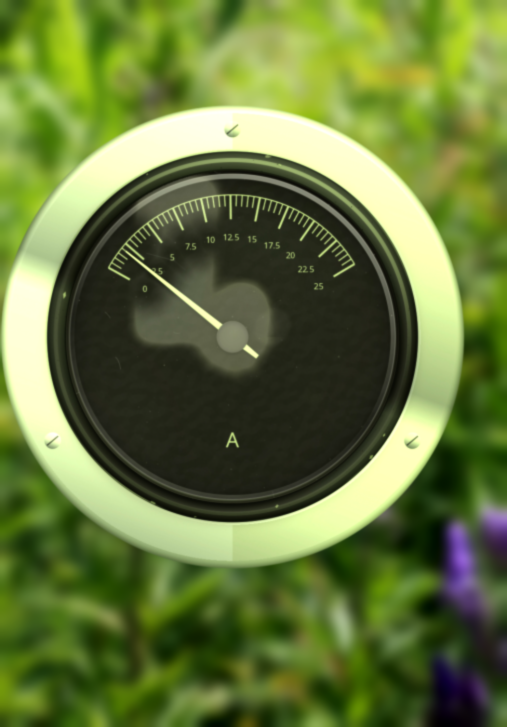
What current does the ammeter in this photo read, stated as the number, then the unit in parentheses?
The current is 2 (A)
